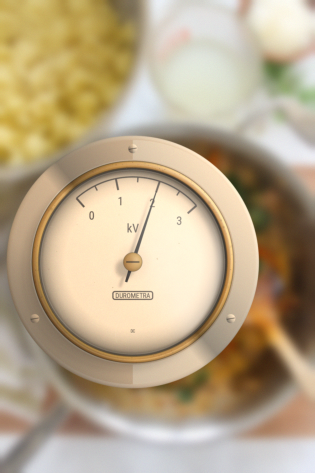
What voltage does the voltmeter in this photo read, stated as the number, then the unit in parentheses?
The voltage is 2 (kV)
